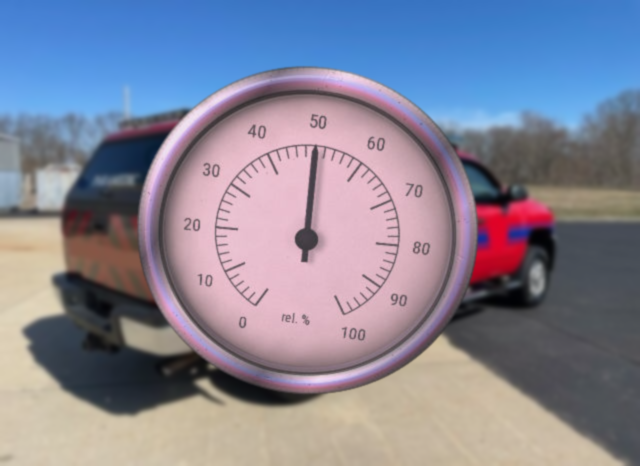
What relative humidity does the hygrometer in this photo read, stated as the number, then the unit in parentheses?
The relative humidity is 50 (%)
